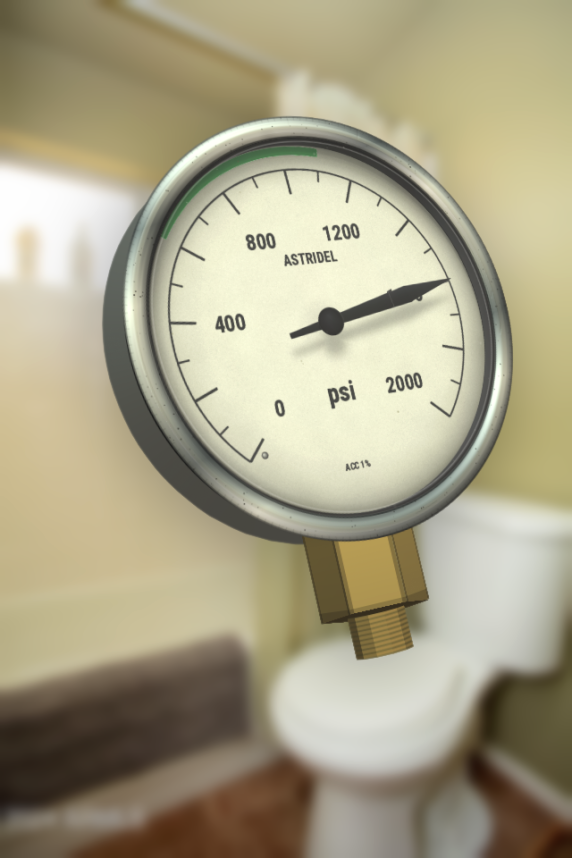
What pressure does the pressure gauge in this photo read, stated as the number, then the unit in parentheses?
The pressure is 1600 (psi)
